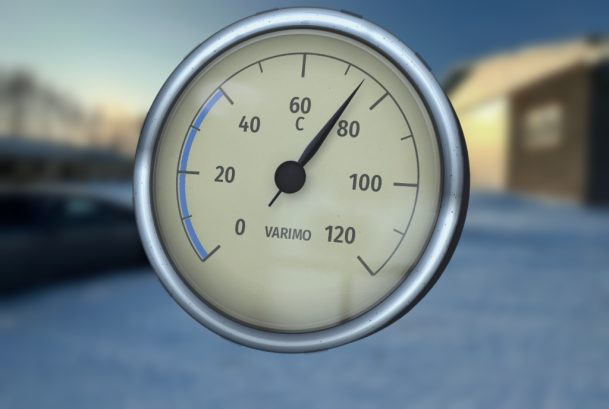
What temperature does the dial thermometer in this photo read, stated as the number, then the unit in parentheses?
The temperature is 75 (°C)
